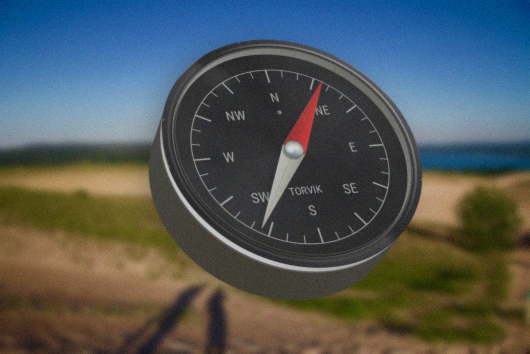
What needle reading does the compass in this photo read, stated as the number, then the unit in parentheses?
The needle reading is 35 (°)
